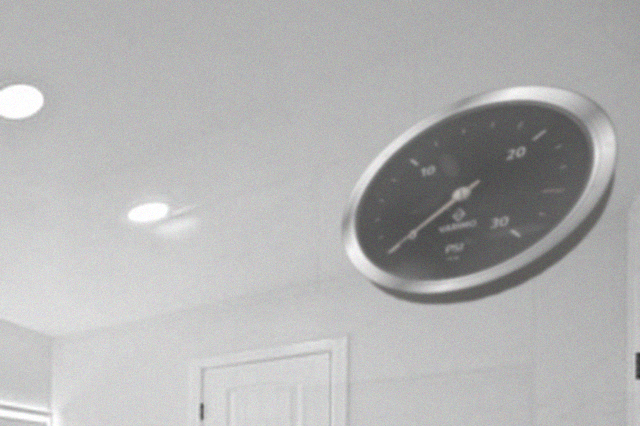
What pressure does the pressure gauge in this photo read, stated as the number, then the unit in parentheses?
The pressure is 0 (psi)
